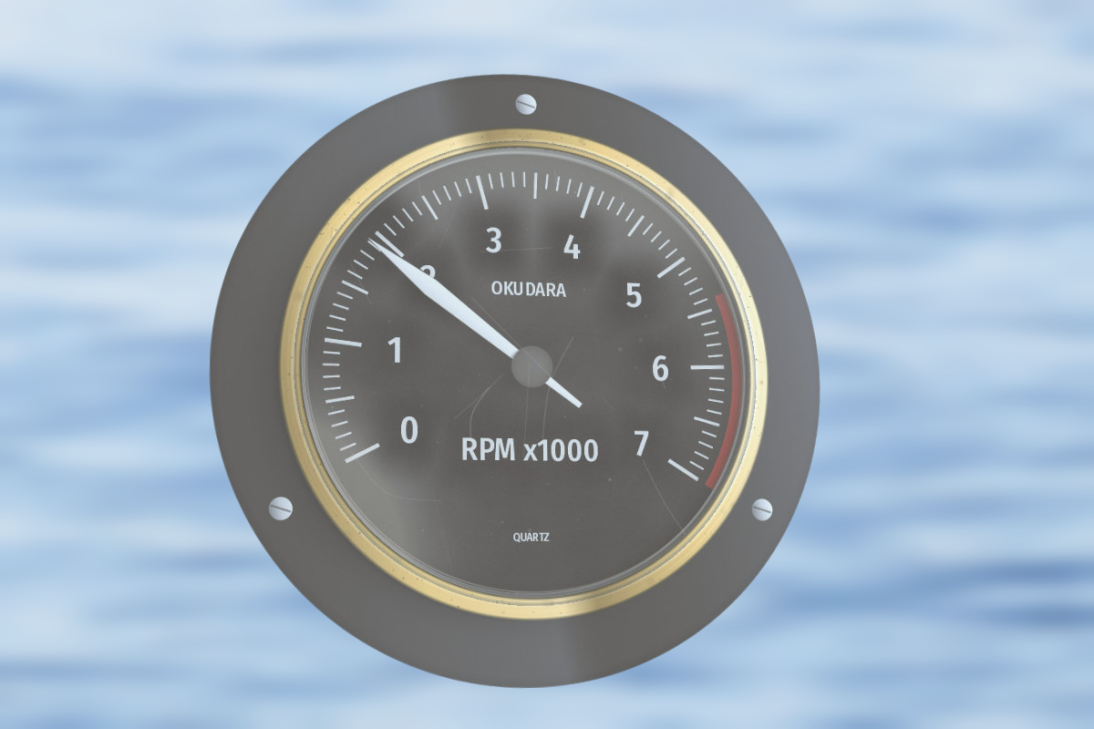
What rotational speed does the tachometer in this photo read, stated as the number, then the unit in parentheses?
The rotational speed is 1900 (rpm)
